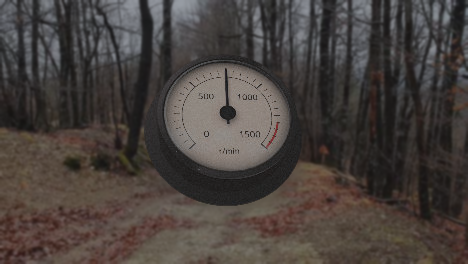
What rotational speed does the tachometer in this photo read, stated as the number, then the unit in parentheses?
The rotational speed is 750 (rpm)
